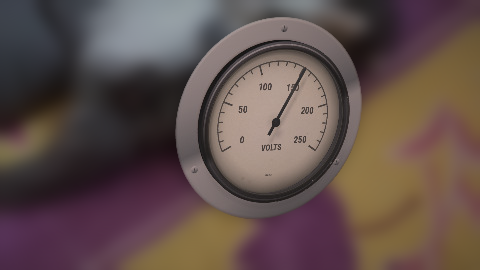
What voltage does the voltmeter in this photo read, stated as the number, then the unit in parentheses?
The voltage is 150 (V)
